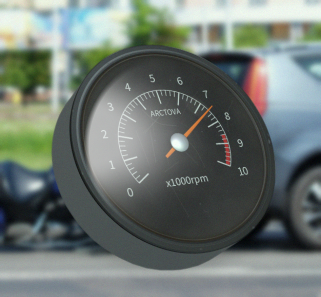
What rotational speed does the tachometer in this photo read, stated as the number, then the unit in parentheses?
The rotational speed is 7400 (rpm)
